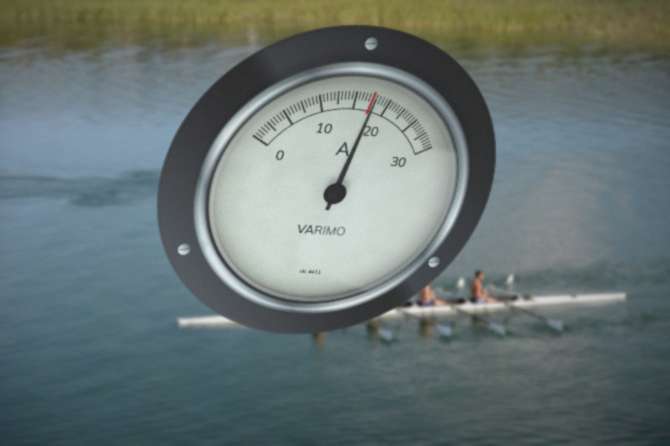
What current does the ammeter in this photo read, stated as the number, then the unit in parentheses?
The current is 17.5 (A)
